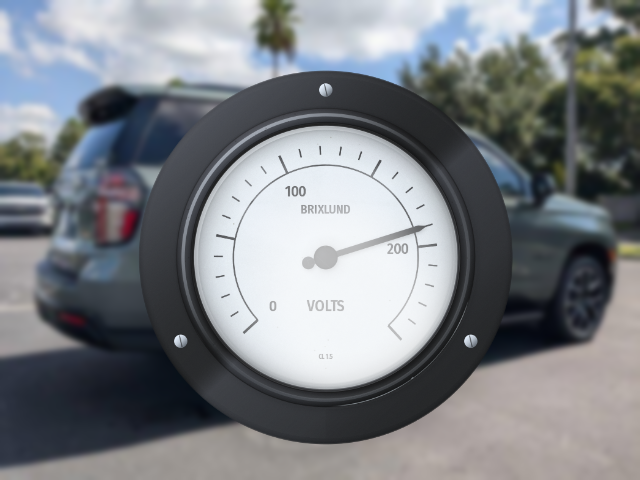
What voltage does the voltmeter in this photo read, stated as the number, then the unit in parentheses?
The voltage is 190 (V)
